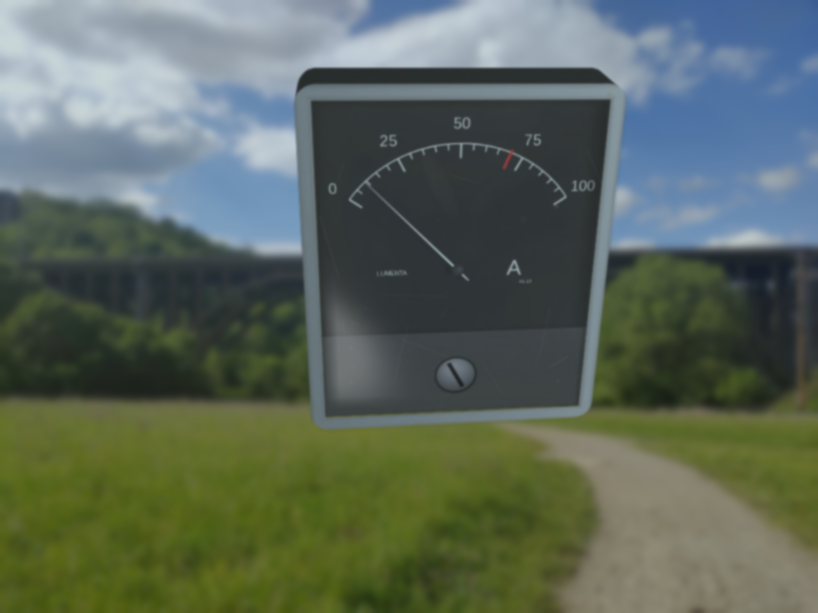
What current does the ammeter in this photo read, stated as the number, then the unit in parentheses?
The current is 10 (A)
